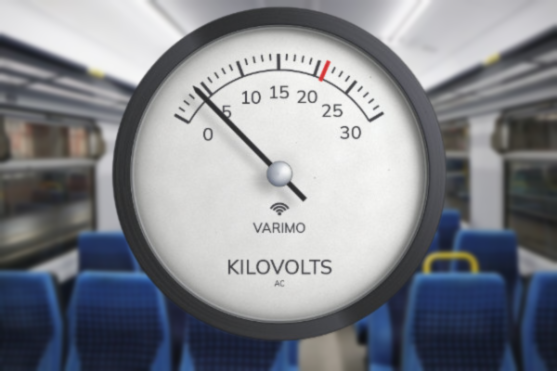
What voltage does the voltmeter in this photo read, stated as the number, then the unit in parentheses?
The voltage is 4 (kV)
